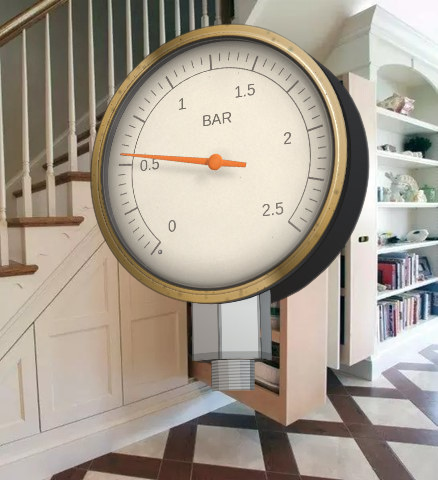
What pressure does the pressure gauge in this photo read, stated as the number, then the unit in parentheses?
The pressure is 0.55 (bar)
